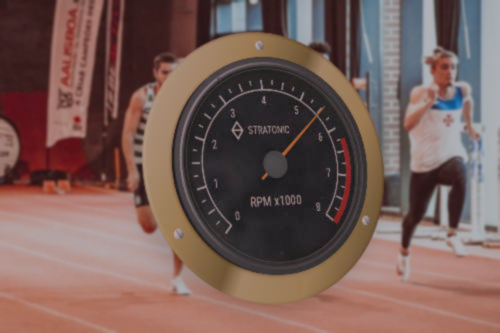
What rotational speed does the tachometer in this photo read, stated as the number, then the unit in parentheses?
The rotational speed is 5500 (rpm)
